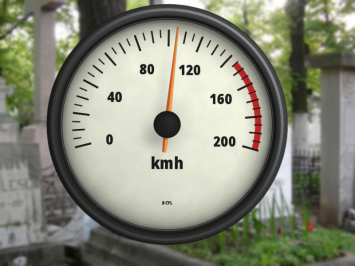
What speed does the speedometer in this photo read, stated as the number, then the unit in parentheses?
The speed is 105 (km/h)
